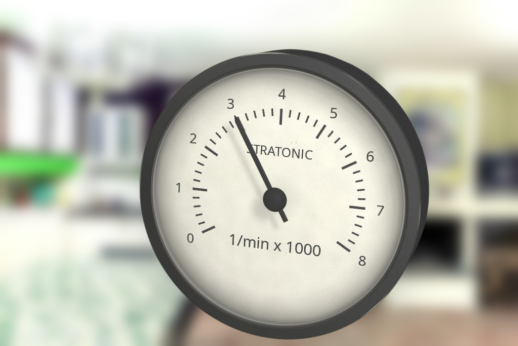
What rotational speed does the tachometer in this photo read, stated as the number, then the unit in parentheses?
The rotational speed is 3000 (rpm)
